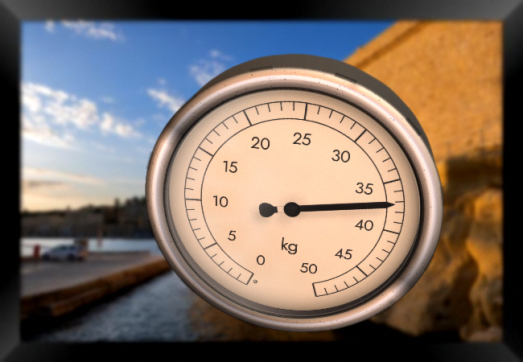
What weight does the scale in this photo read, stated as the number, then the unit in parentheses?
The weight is 37 (kg)
